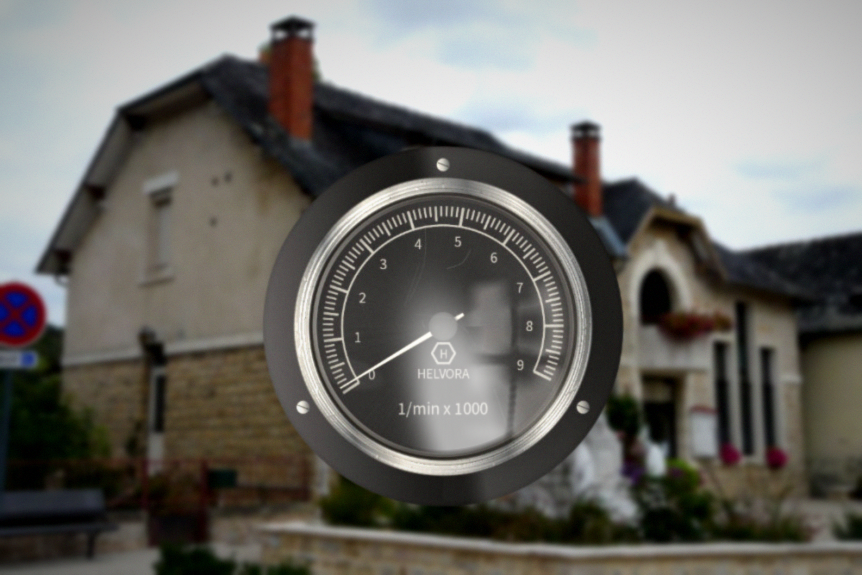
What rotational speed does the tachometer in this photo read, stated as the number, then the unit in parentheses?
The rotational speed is 100 (rpm)
